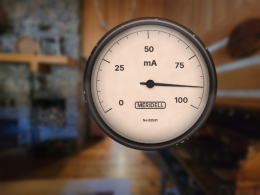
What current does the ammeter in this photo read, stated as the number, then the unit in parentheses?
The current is 90 (mA)
